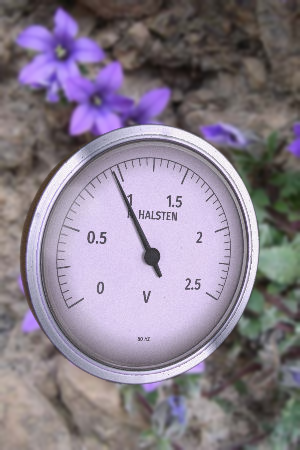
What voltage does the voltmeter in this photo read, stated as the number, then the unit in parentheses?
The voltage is 0.95 (V)
